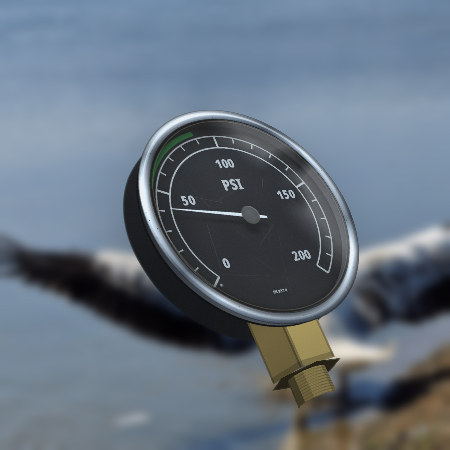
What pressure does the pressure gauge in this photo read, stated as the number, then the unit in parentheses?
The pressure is 40 (psi)
